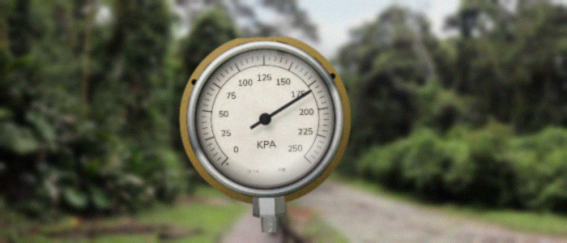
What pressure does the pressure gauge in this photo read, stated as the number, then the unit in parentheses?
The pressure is 180 (kPa)
